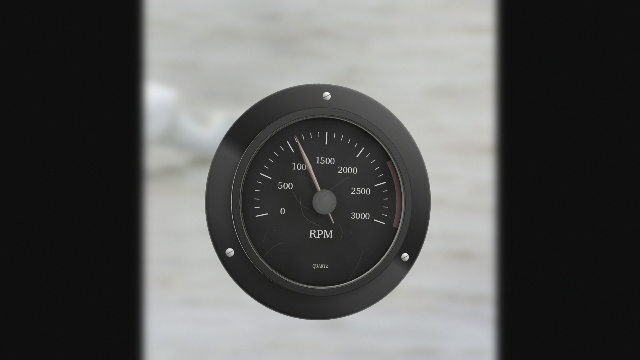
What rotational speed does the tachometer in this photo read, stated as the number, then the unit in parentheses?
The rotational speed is 1100 (rpm)
